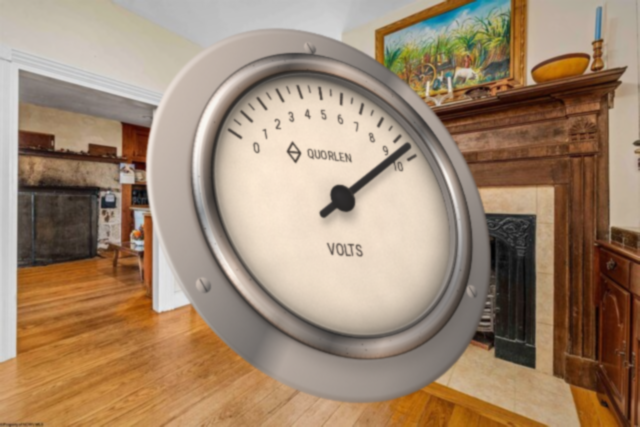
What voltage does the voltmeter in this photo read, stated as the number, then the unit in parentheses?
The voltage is 9.5 (V)
